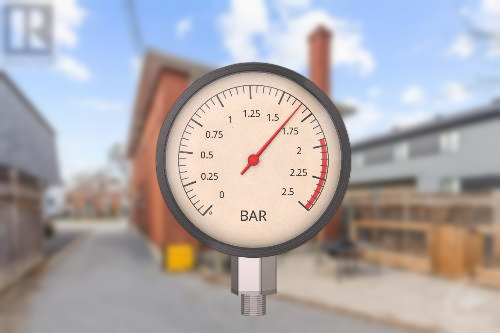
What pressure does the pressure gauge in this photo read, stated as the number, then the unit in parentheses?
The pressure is 1.65 (bar)
